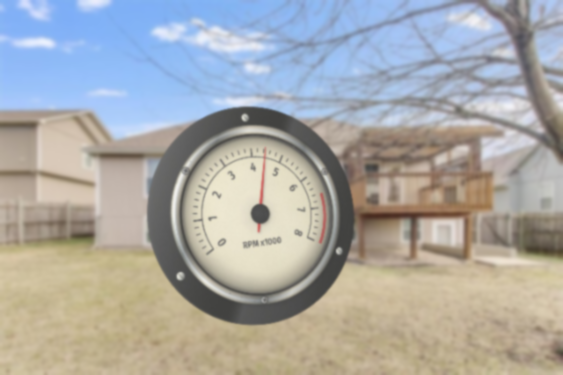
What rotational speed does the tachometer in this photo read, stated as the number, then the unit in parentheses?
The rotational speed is 4400 (rpm)
